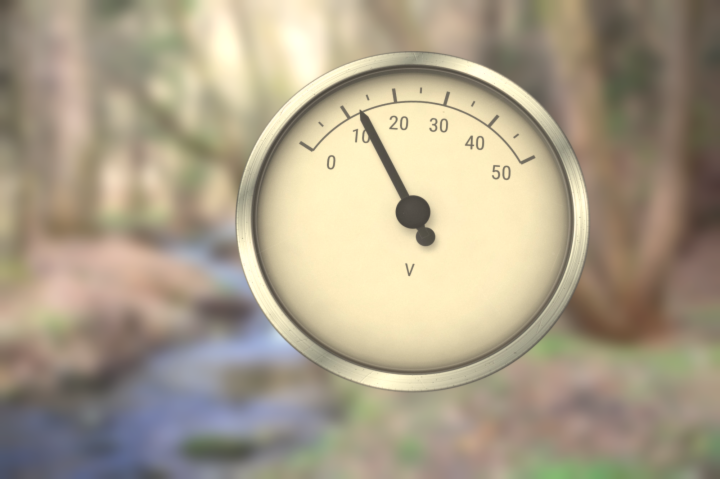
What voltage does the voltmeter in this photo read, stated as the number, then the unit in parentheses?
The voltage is 12.5 (V)
